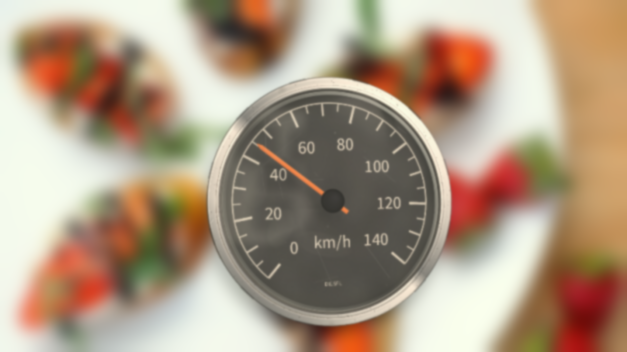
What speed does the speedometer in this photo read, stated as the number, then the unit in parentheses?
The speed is 45 (km/h)
